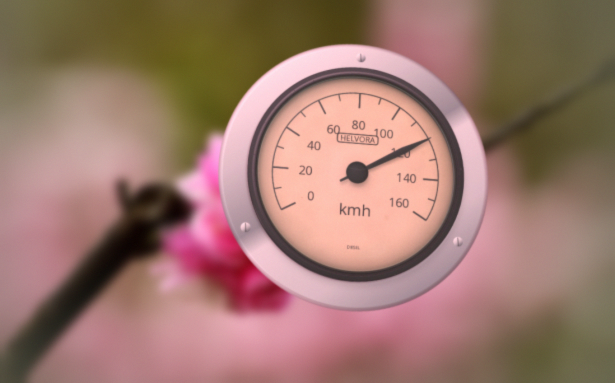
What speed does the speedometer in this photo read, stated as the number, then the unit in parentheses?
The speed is 120 (km/h)
